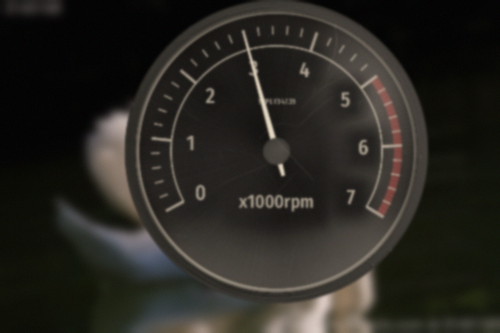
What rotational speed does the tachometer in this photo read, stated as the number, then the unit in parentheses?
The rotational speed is 3000 (rpm)
